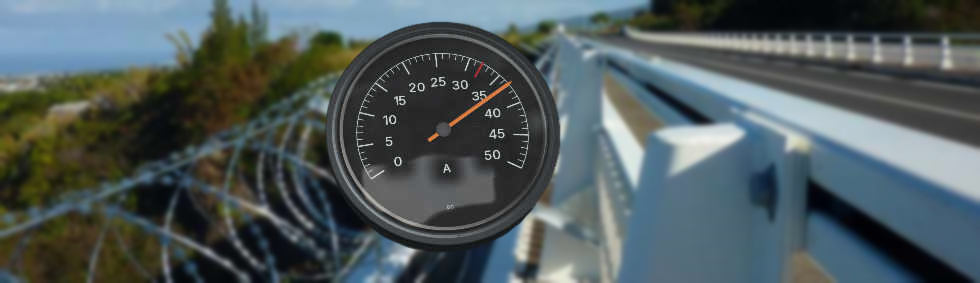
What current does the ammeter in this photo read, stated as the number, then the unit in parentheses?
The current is 37 (A)
